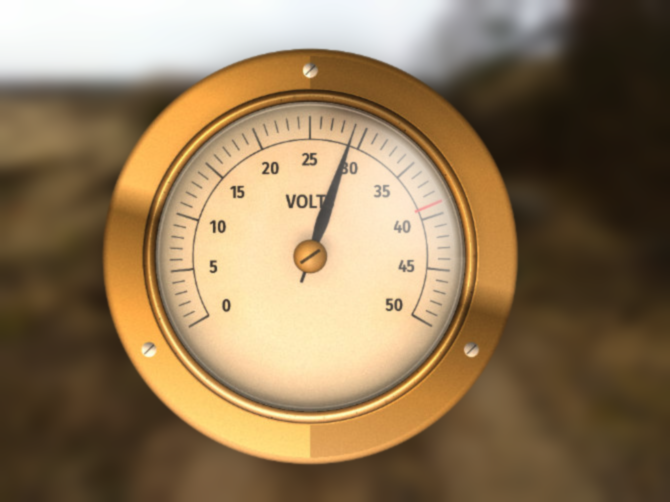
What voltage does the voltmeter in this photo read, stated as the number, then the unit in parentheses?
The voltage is 29 (V)
